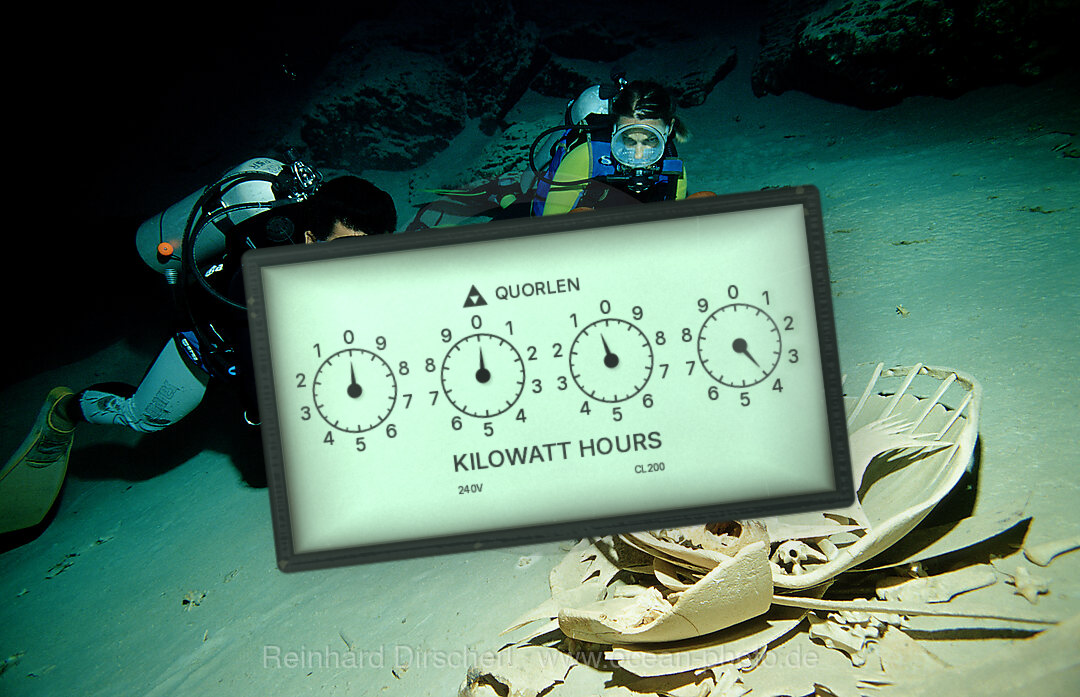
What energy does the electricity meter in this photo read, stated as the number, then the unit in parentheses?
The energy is 4 (kWh)
